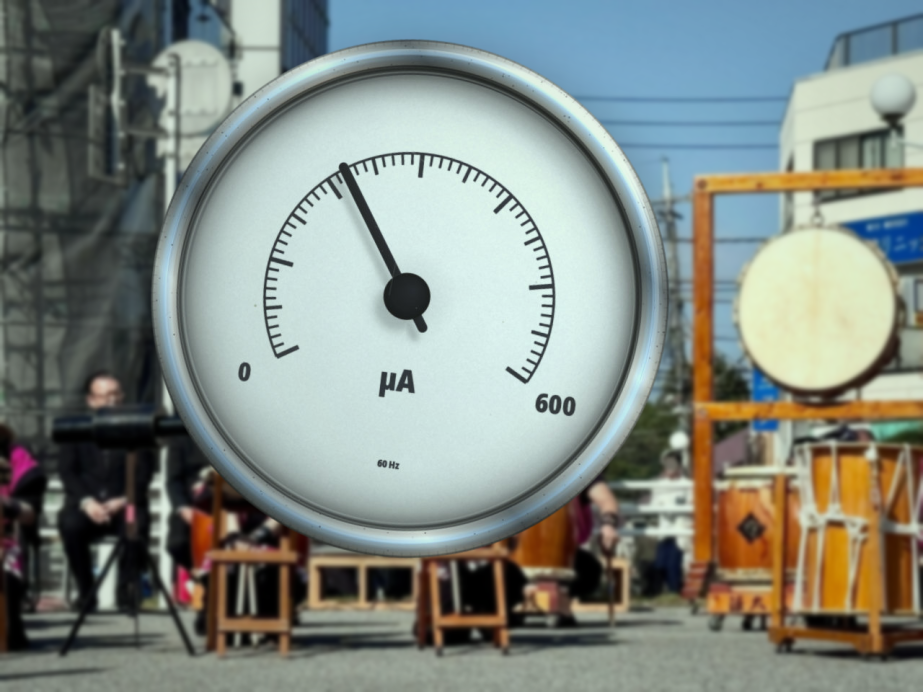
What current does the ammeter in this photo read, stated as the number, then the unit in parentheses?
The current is 220 (µA)
